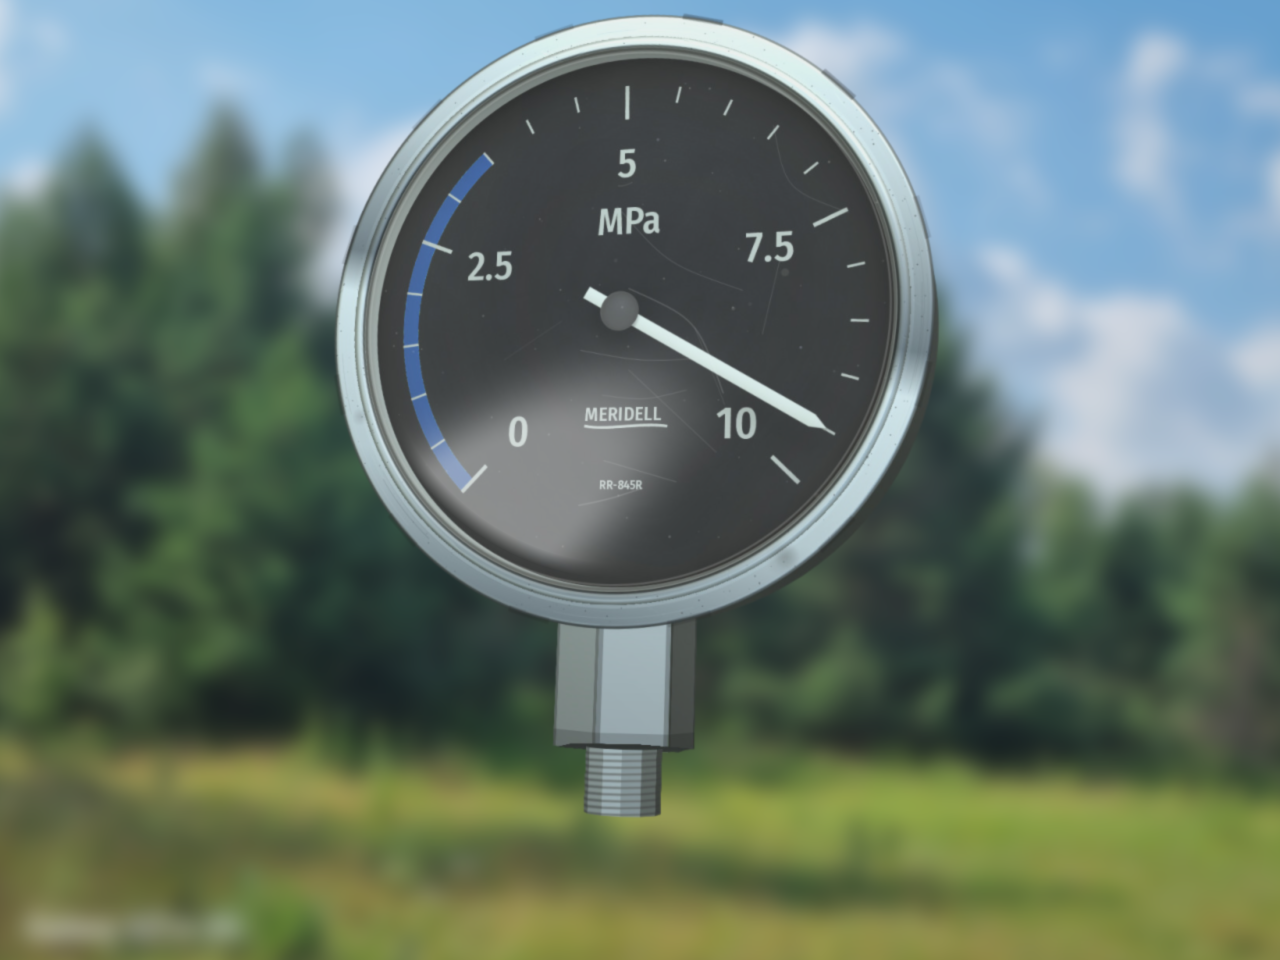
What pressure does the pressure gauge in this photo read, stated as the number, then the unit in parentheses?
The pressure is 9.5 (MPa)
